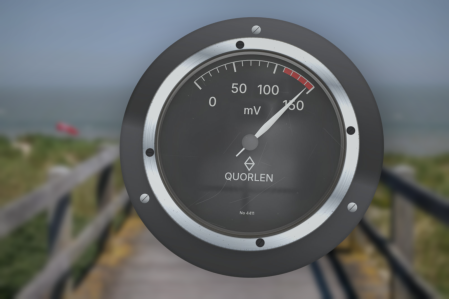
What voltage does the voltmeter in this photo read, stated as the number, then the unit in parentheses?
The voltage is 145 (mV)
